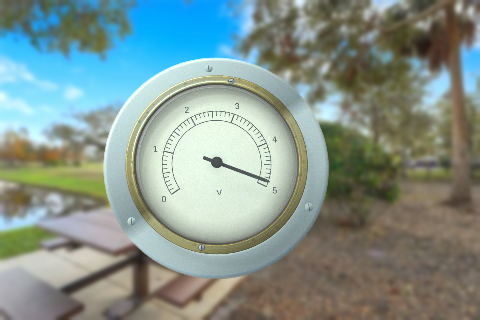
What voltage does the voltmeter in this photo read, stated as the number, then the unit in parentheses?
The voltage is 4.9 (V)
